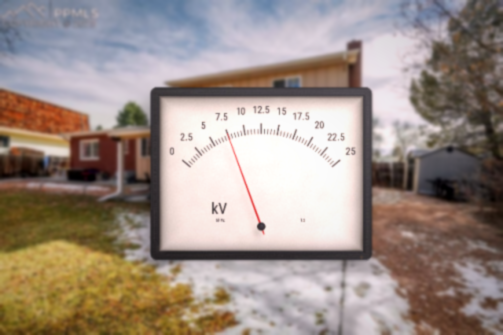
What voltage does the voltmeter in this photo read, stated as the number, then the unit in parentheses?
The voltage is 7.5 (kV)
